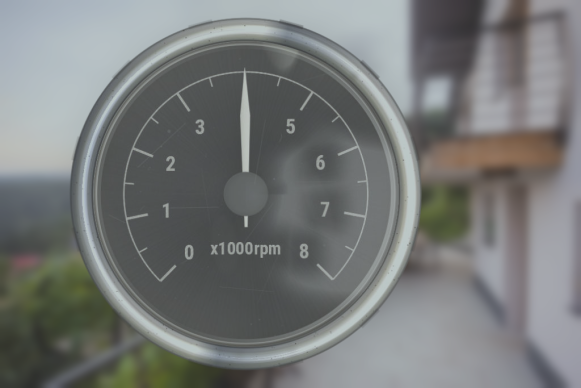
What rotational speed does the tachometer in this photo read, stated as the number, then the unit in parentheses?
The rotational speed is 4000 (rpm)
